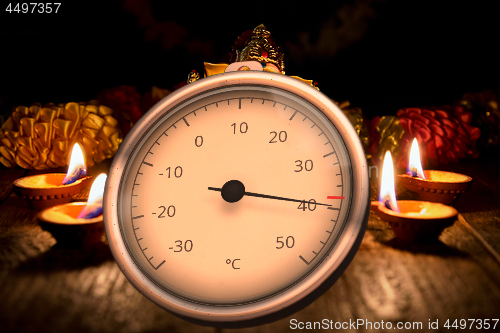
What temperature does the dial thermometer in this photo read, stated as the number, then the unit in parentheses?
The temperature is 40 (°C)
